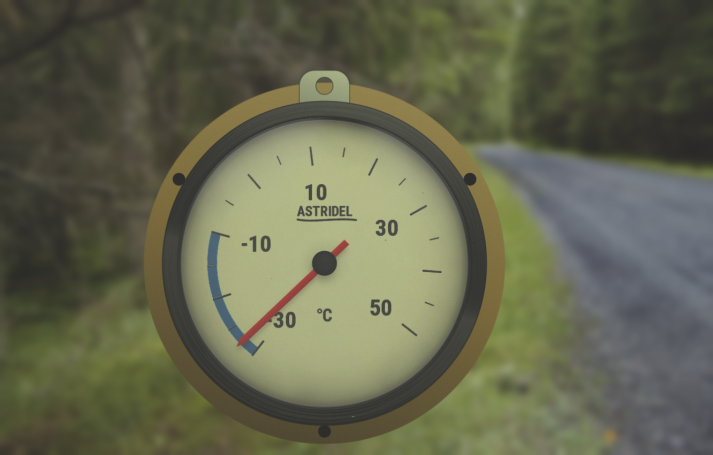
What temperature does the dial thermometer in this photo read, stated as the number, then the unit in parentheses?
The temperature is -27.5 (°C)
